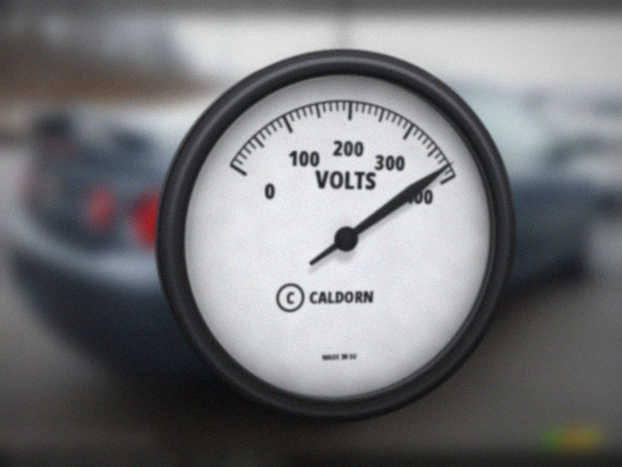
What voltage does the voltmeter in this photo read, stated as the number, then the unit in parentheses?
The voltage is 380 (V)
